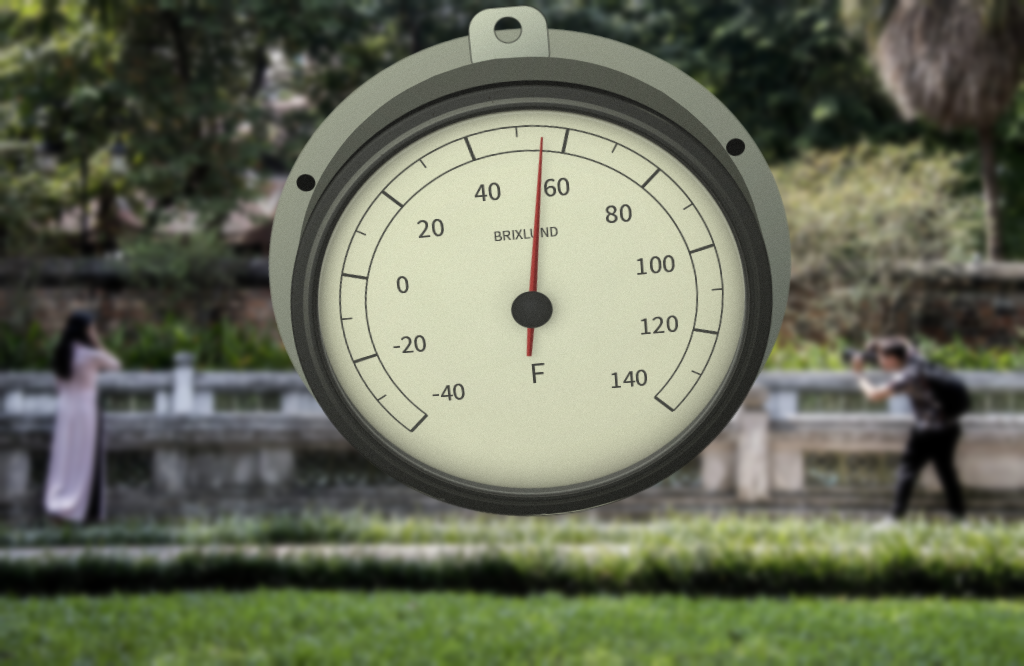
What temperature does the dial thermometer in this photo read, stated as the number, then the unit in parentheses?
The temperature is 55 (°F)
